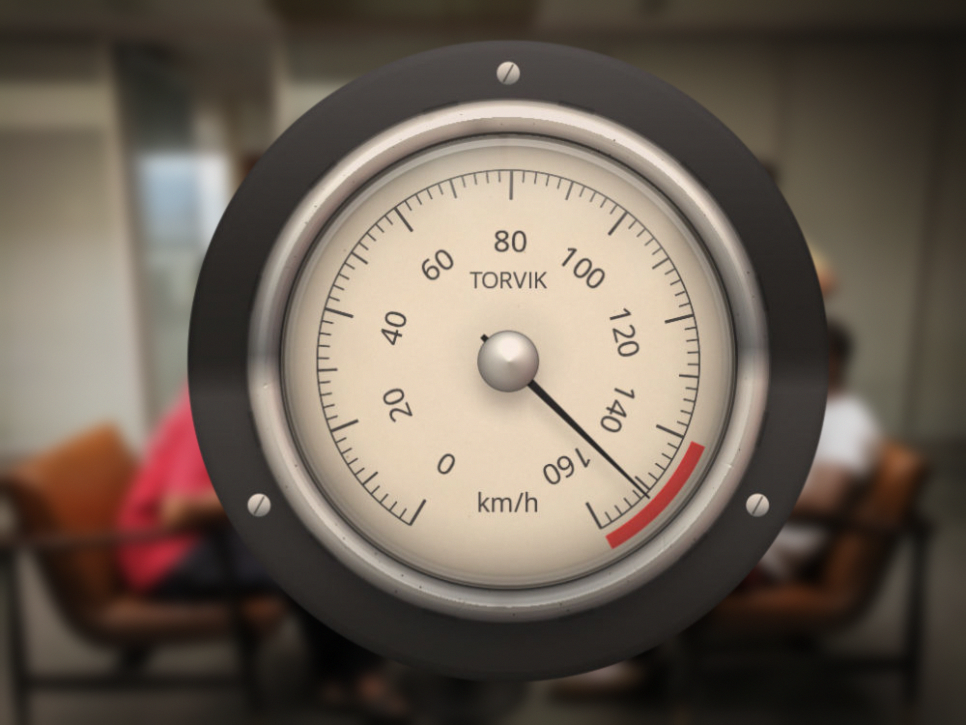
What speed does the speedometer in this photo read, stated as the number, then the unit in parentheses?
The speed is 151 (km/h)
